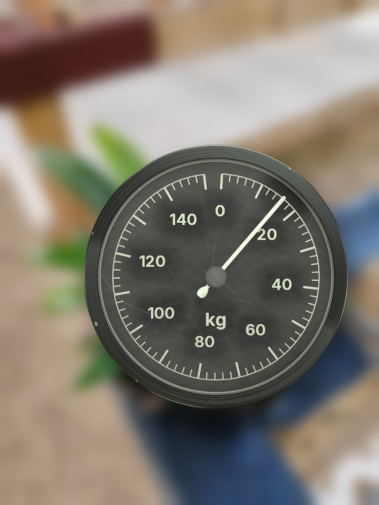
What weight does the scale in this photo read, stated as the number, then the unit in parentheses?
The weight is 16 (kg)
